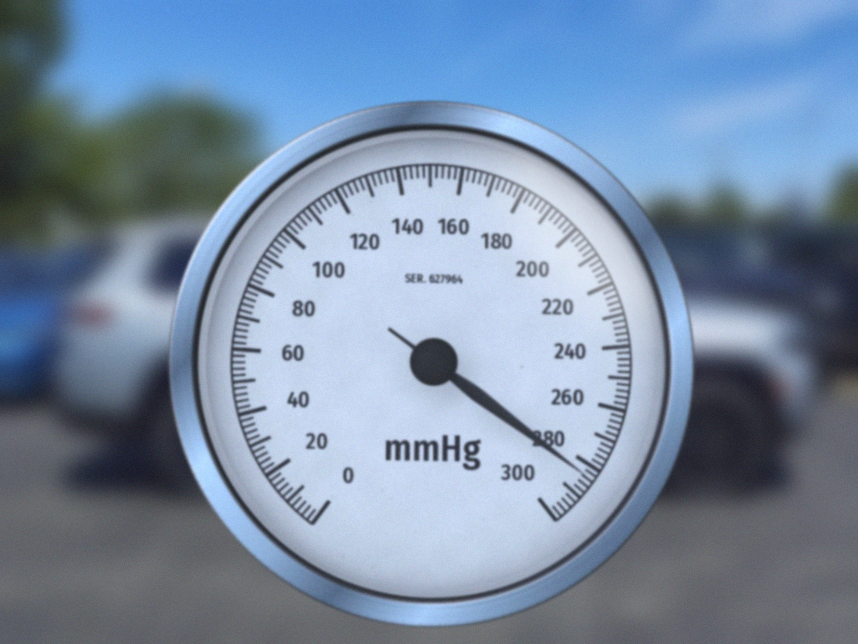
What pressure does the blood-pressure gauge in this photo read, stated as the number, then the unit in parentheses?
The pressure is 284 (mmHg)
